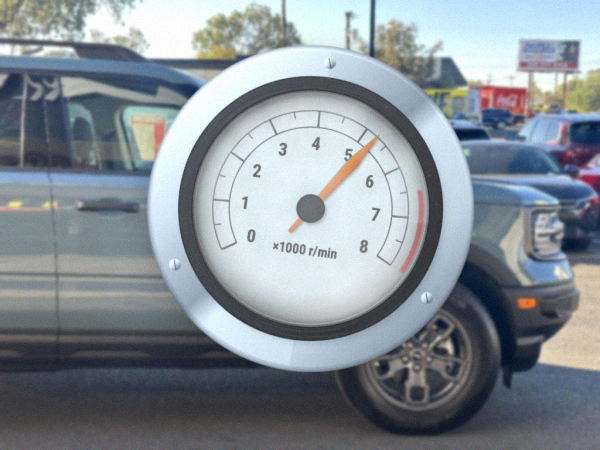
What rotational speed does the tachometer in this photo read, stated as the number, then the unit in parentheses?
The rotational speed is 5250 (rpm)
